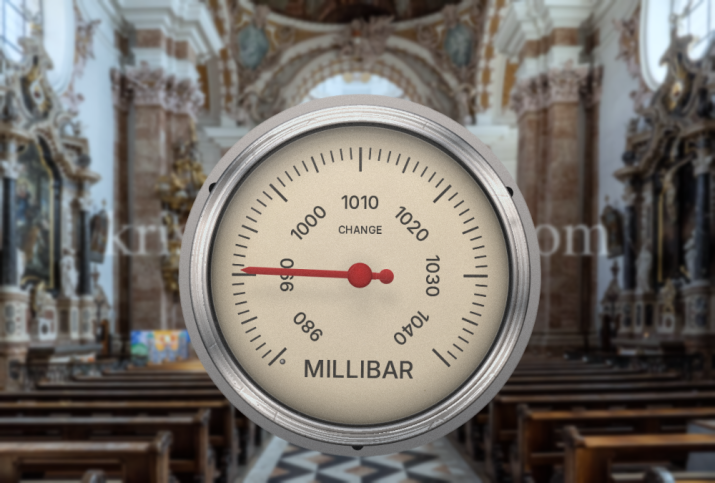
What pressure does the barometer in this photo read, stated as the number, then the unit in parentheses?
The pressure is 990.5 (mbar)
